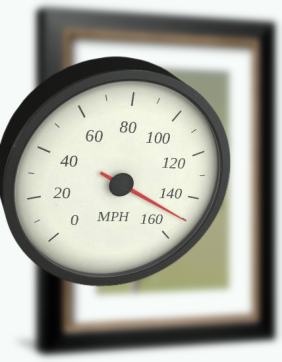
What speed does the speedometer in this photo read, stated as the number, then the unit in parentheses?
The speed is 150 (mph)
